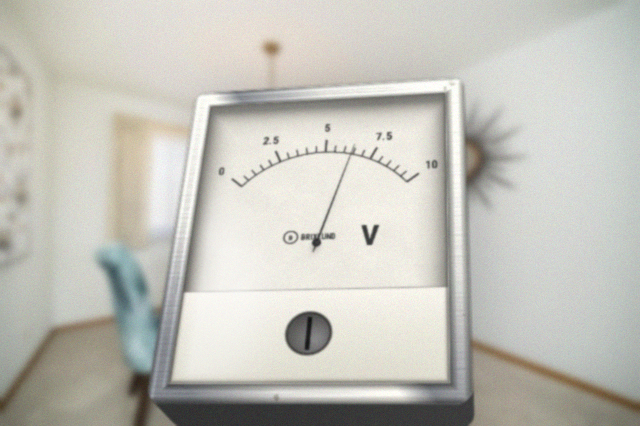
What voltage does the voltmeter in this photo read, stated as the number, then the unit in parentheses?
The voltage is 6.5 (V)
